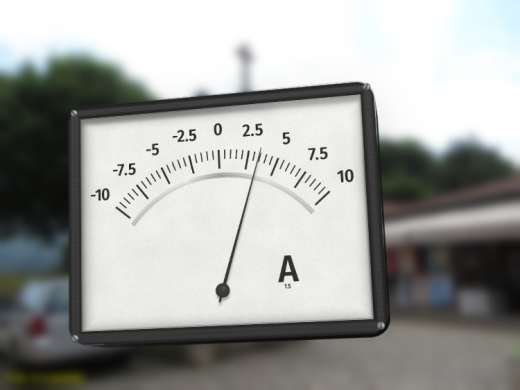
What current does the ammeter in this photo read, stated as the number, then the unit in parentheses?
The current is 3.5 (A)
